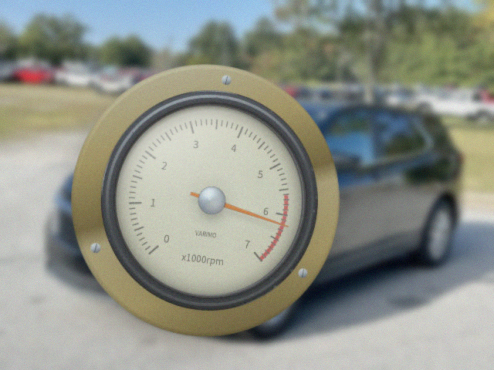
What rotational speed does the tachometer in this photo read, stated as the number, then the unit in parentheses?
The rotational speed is 6200 (rpm)
